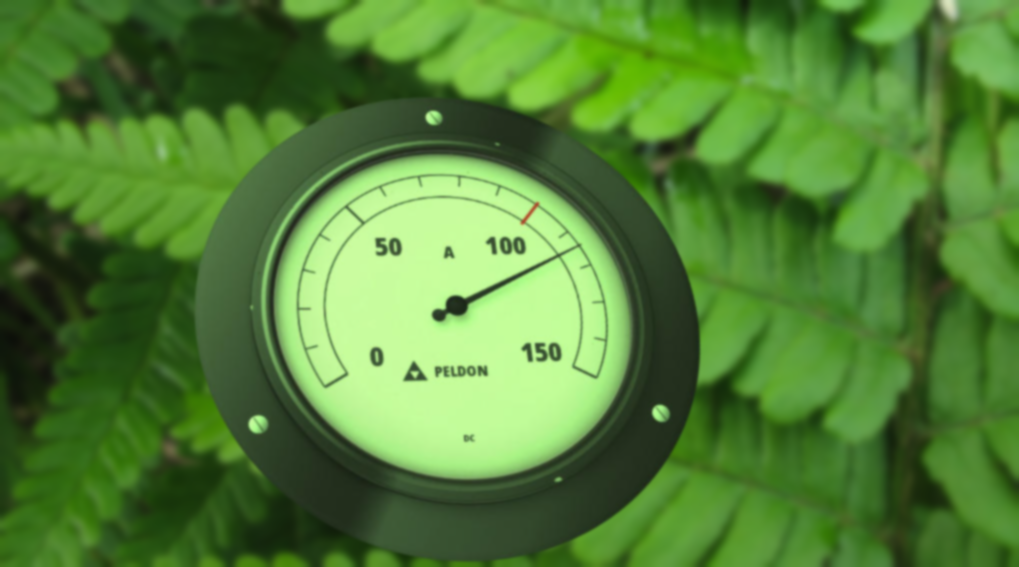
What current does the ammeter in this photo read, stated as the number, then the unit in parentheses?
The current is 115 (A)
